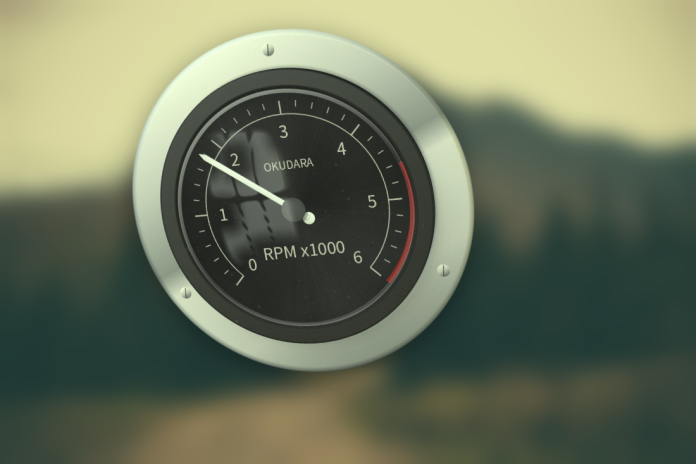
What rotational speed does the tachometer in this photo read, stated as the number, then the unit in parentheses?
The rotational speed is 1800 (rpm)
